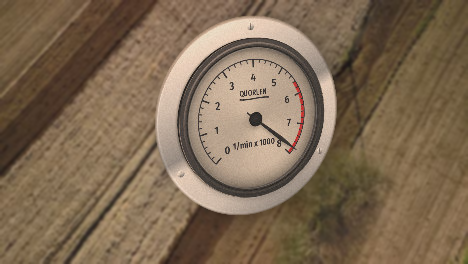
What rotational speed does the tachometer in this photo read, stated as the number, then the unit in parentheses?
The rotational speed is 7800 (rpm)
